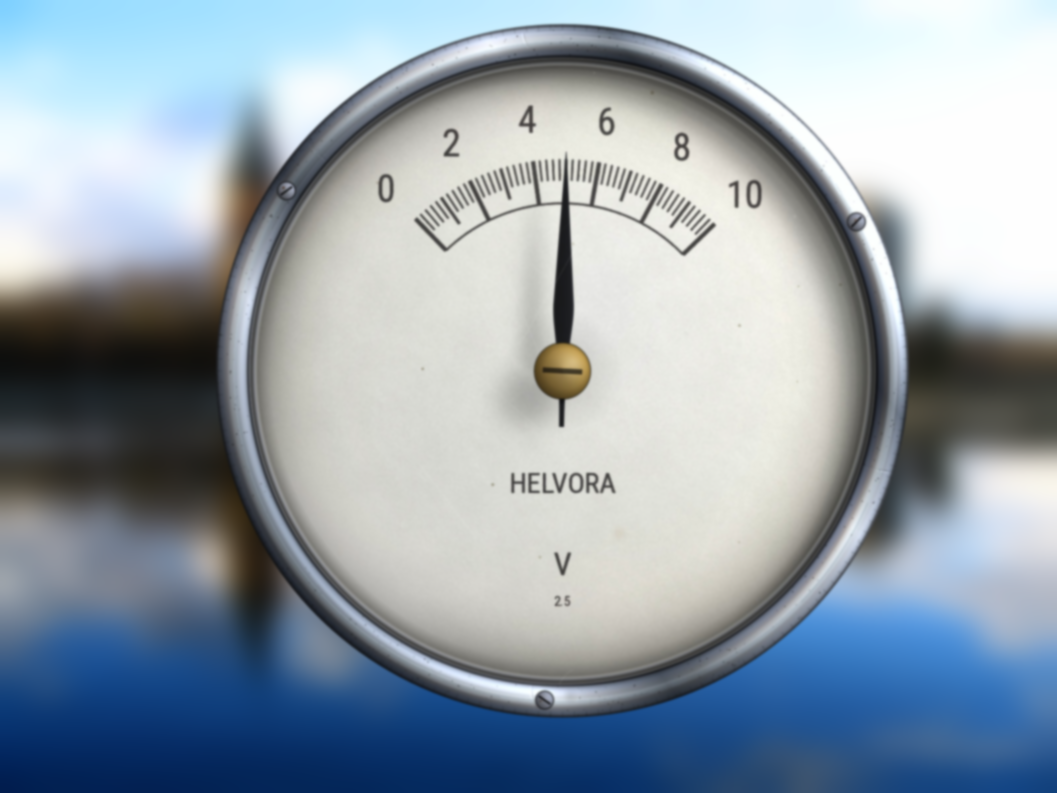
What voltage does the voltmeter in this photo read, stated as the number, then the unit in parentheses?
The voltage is 5 (V)
